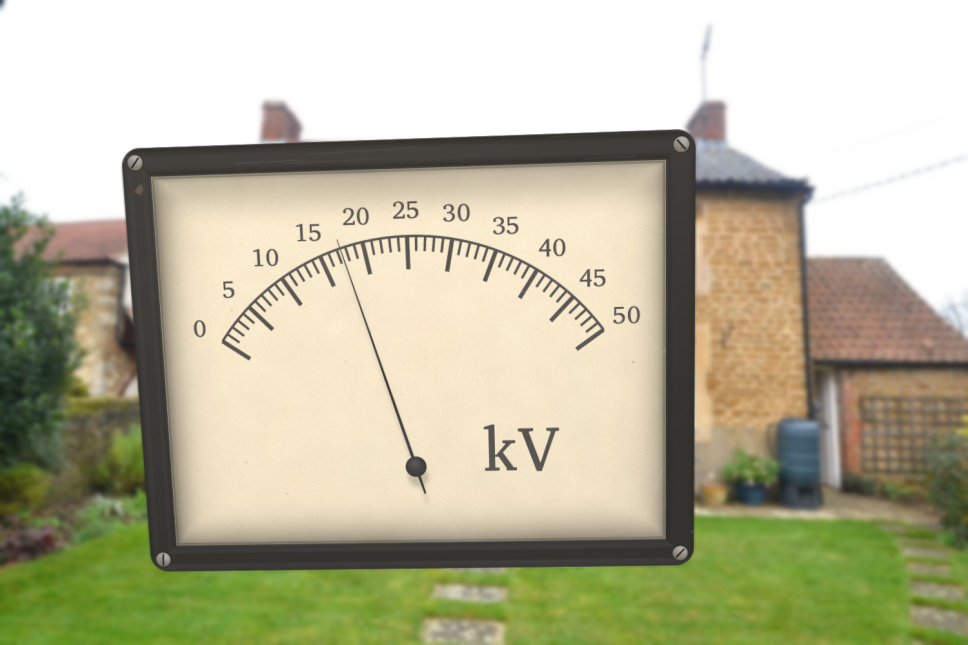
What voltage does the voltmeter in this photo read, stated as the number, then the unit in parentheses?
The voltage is 17.5 (kV)
